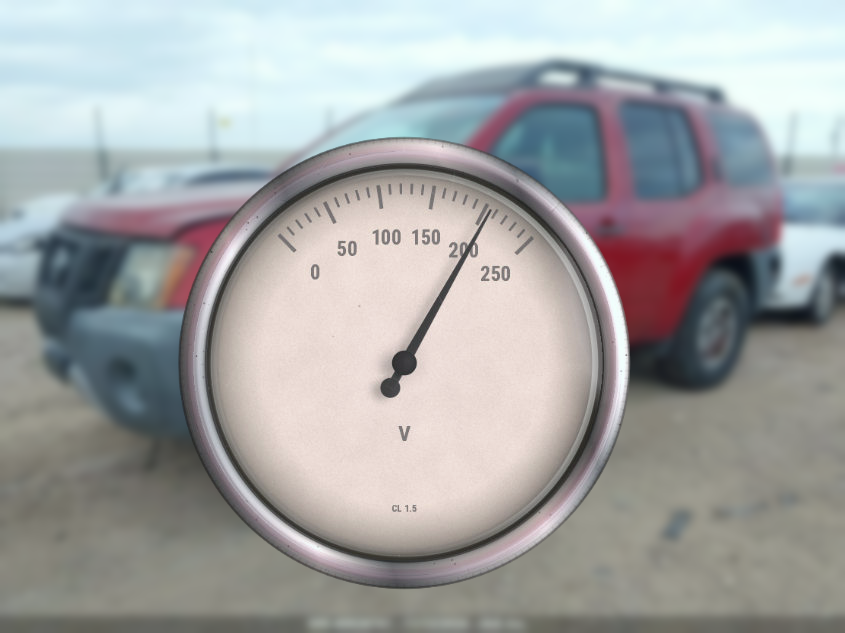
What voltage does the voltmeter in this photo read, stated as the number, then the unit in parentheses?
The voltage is 205 (V)
